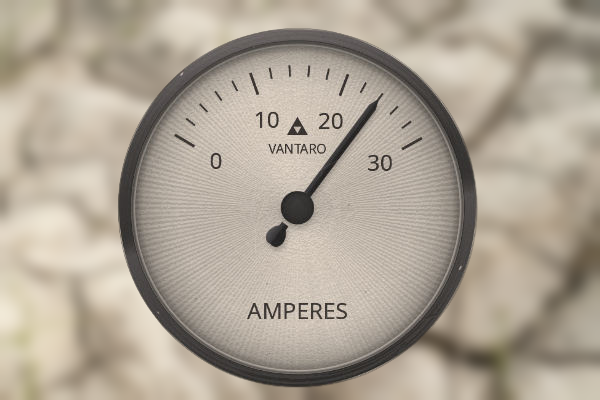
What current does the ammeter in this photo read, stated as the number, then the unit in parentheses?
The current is 24 (A)
